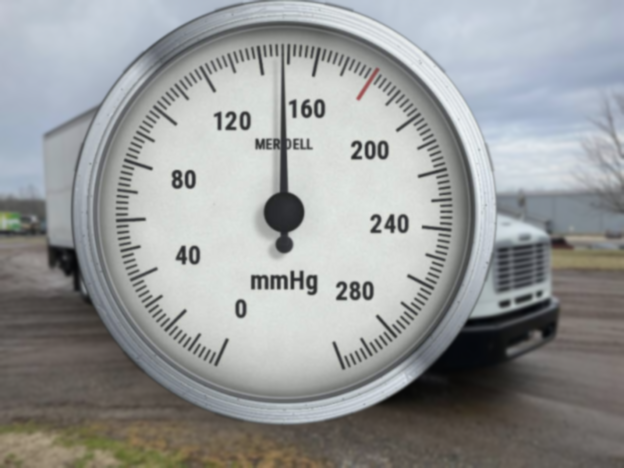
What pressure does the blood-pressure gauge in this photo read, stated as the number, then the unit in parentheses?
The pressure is 148 (mmHg)
